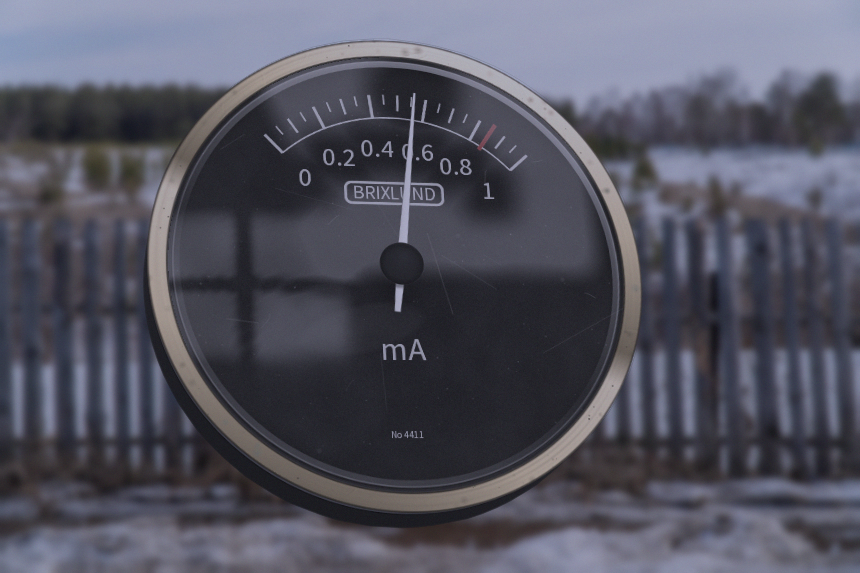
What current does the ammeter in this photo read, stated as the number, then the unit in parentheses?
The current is 0.55 (mA)
